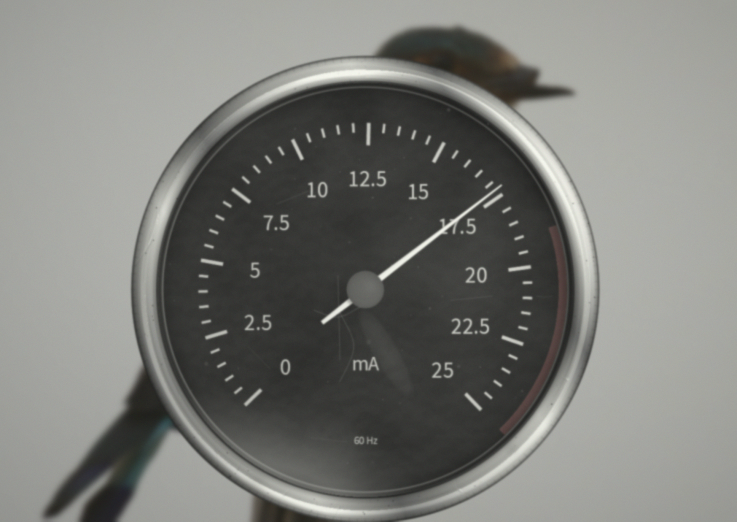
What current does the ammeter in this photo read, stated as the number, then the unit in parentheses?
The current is 17.25 (mA)
